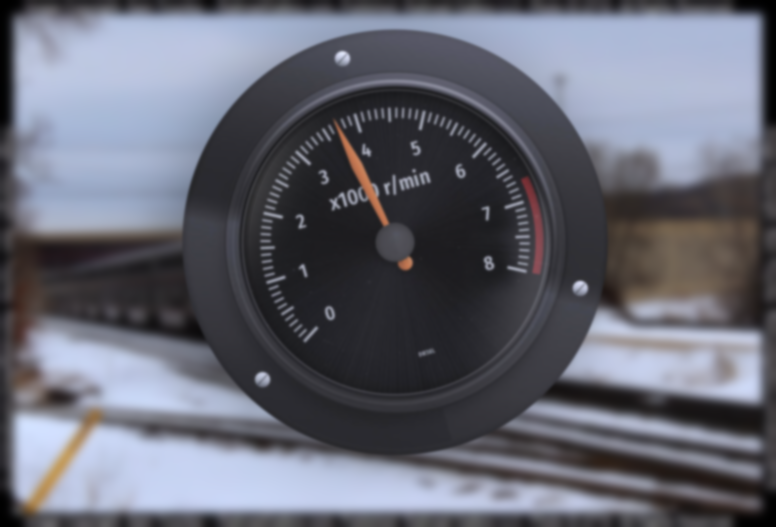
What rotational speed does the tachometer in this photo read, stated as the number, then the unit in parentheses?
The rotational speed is 3700 (rpm)
